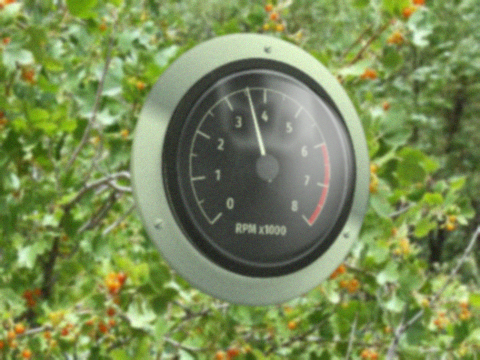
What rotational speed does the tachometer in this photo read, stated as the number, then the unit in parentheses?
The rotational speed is 3500 (rpm)
